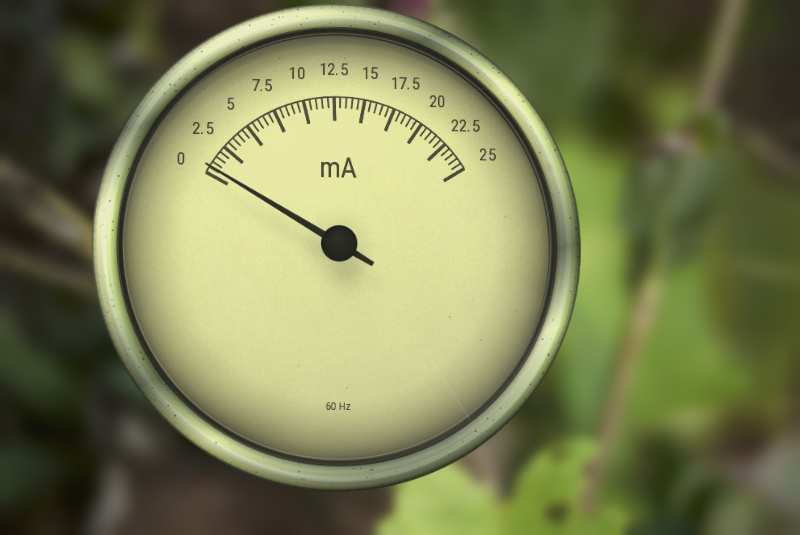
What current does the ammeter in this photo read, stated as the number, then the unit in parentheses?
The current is 0.5 (mA)
